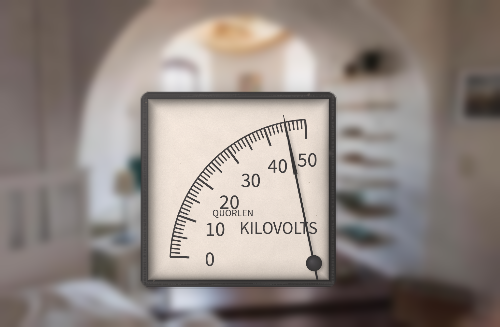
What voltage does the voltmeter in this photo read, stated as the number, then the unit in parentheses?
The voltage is 45 (kV)
